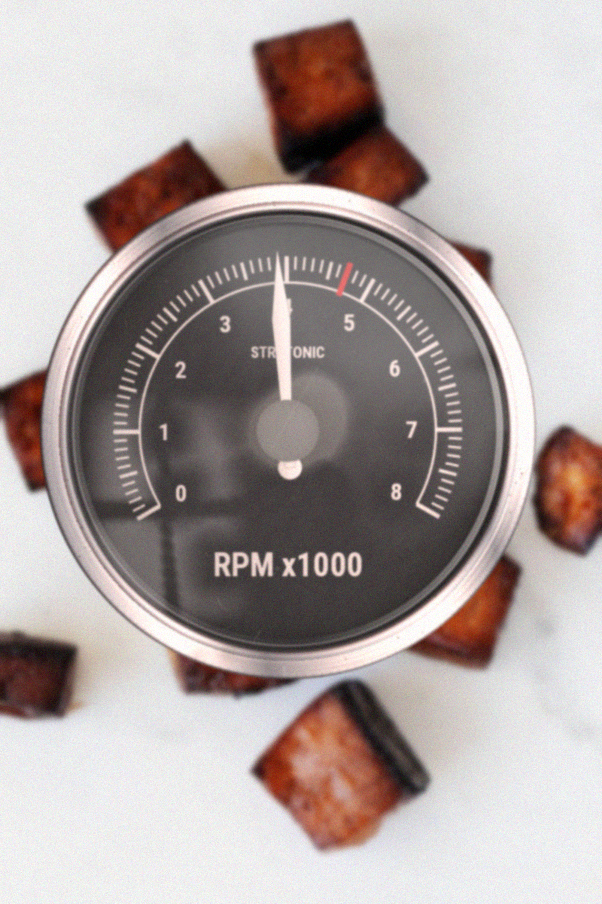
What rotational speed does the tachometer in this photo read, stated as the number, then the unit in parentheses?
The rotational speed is 3900 (rpm)
